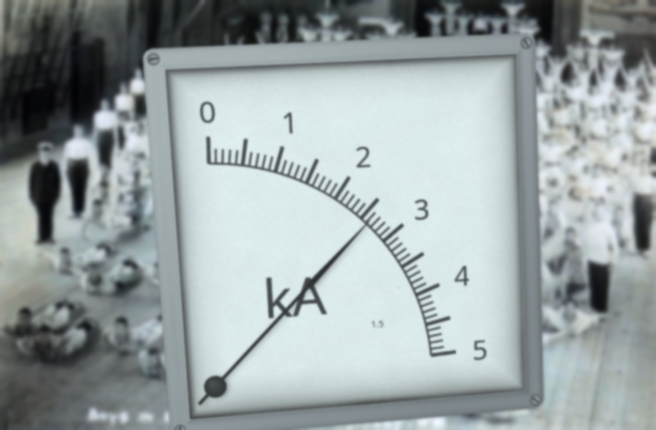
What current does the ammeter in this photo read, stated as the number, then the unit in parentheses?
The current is 2.6 (kA)
